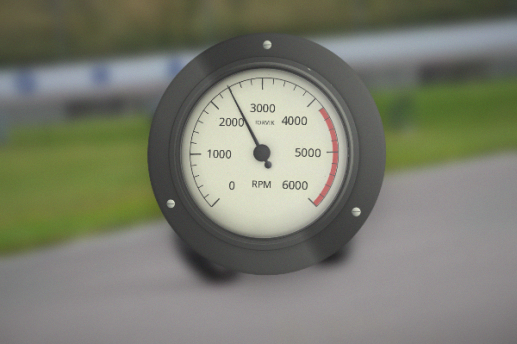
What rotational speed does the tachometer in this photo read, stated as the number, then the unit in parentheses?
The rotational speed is 2400 (rpm)
